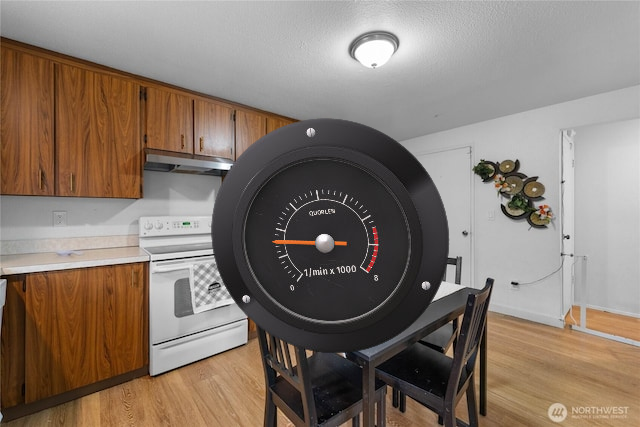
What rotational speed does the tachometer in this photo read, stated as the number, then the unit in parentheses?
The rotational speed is 1600 (rpm)
